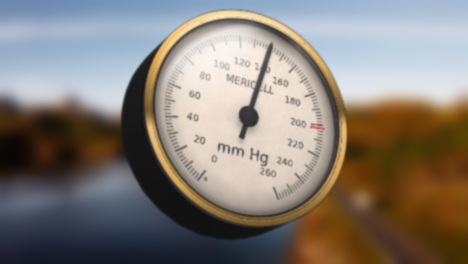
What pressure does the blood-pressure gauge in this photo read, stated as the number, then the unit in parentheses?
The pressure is 140 (mmHg)
